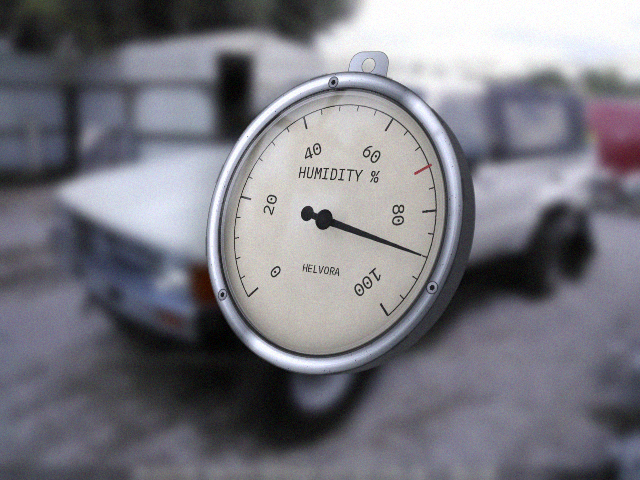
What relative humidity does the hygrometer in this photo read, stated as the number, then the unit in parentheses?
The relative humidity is 88 (%)
